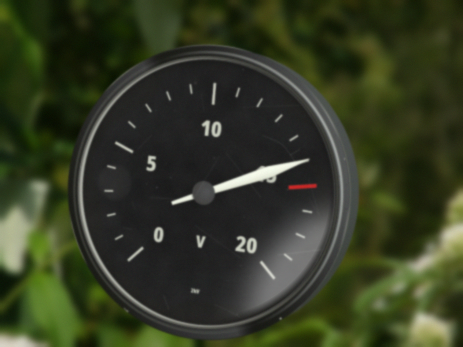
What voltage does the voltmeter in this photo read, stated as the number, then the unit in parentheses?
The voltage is 15 (V)
